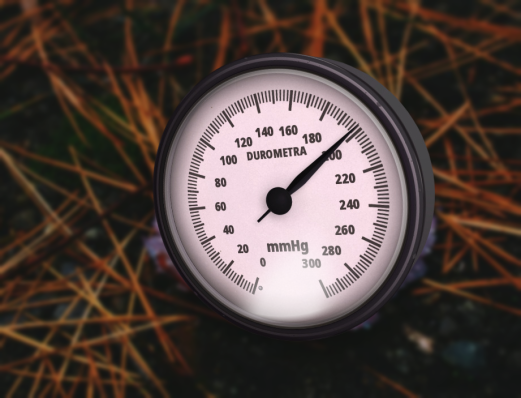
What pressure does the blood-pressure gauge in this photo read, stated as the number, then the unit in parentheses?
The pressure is 198 (mmHg)
